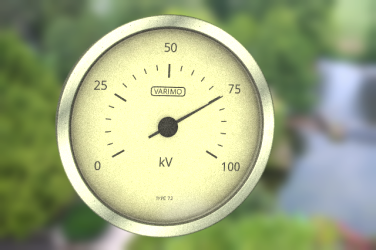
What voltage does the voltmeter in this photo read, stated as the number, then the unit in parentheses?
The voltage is 75 (kV)
